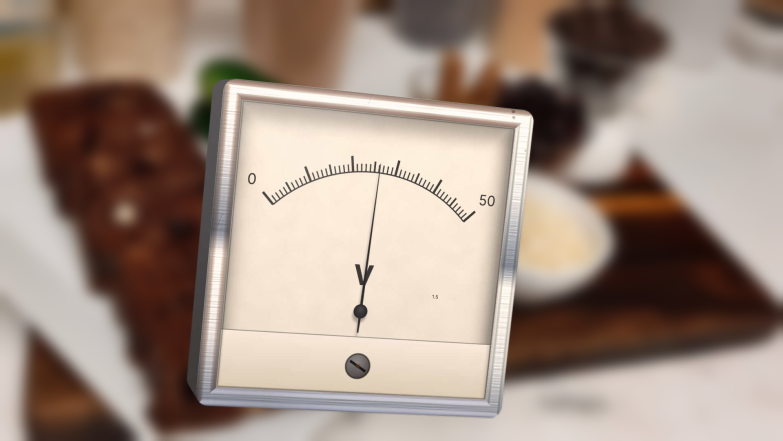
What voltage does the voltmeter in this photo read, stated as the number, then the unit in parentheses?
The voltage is 26 (V)
